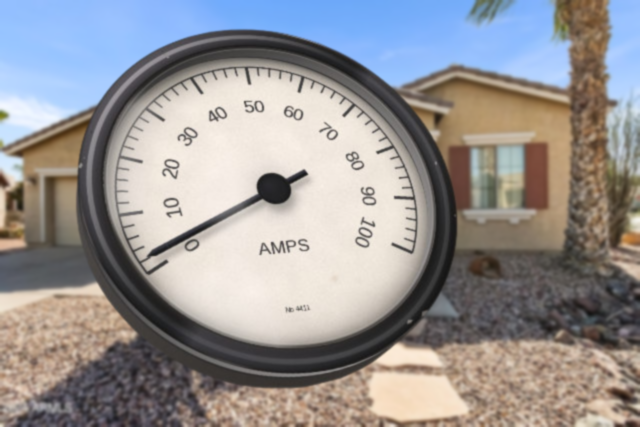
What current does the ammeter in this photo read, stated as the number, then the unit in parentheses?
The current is 2 (A)
